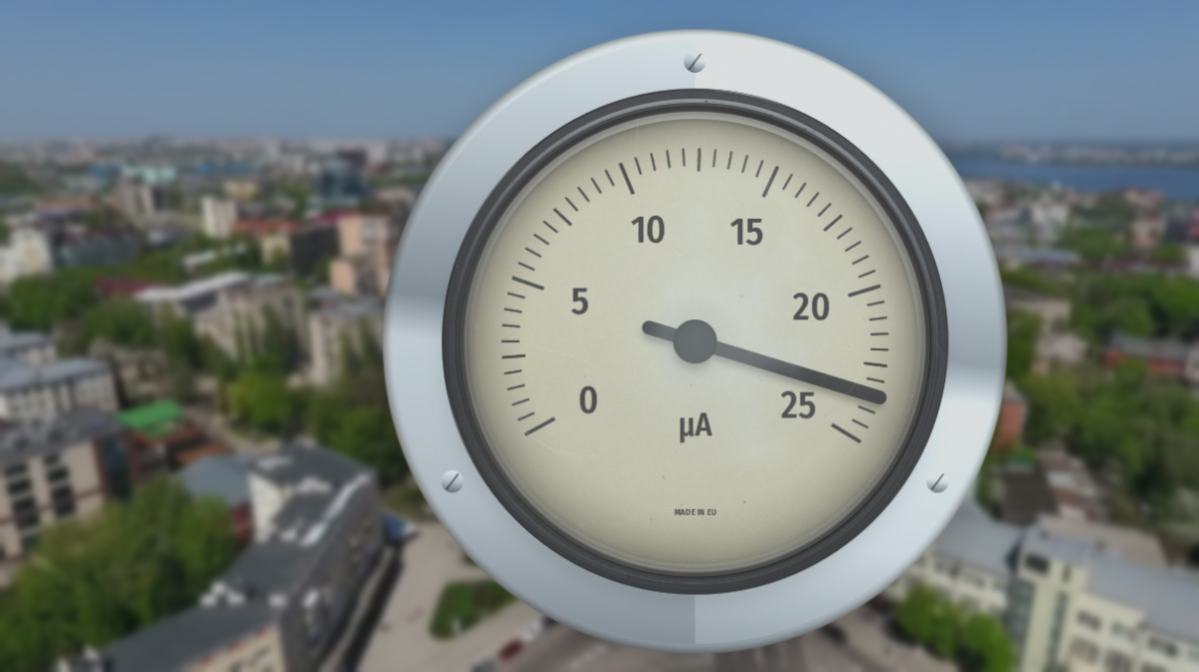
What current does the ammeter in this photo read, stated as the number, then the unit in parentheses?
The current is 23.5 (µA)
